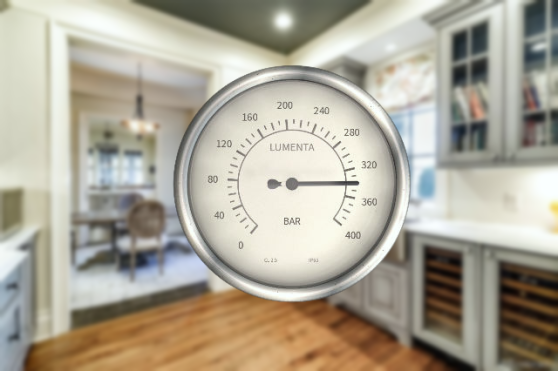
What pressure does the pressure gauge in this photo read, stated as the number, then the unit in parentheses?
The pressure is 340 (bar)
